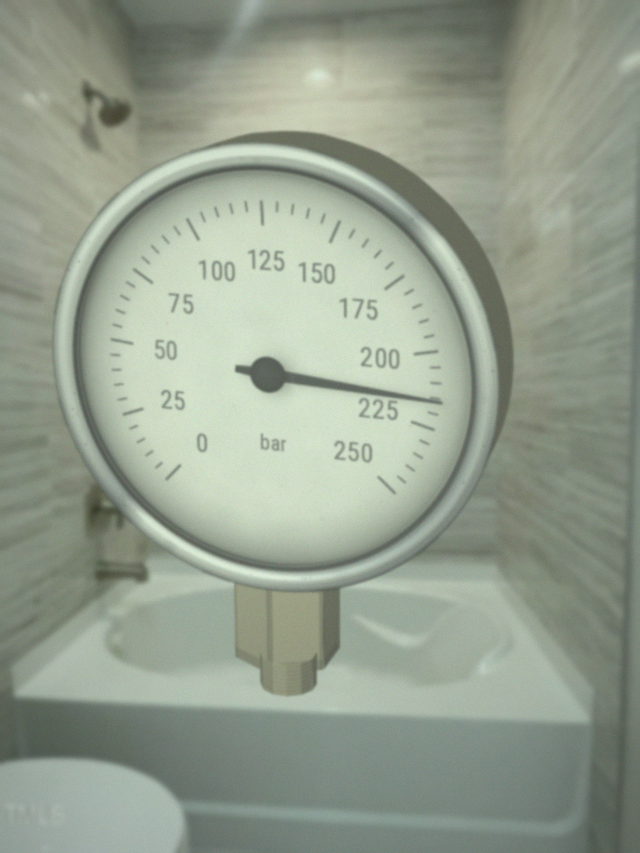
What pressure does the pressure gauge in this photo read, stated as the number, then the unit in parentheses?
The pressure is 215 (bar)
